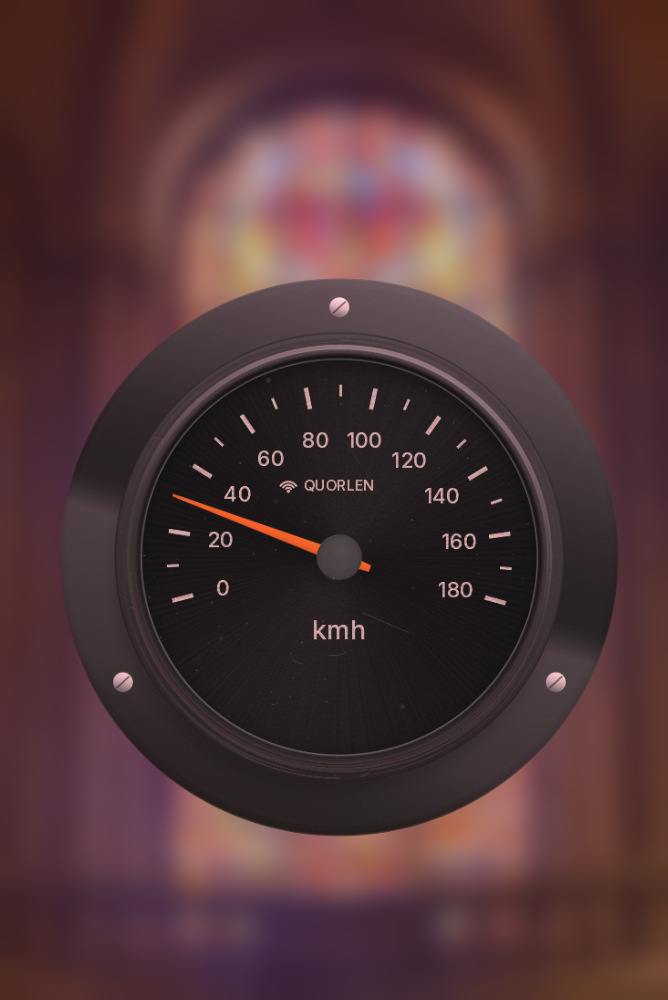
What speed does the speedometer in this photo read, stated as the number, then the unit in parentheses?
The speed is 30 (km/h)
